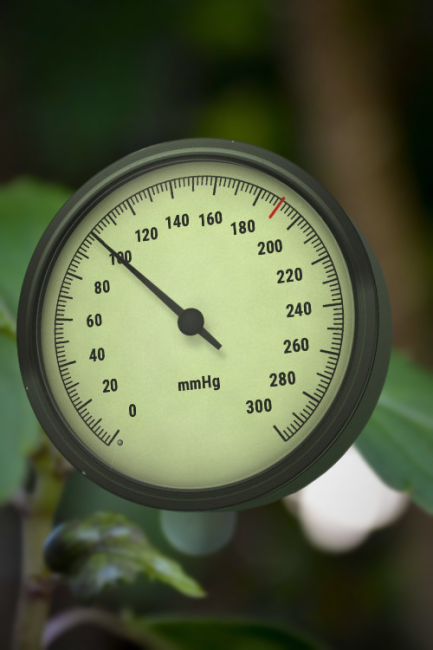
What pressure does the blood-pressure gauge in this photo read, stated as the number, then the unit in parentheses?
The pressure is 100 (mmHg)
